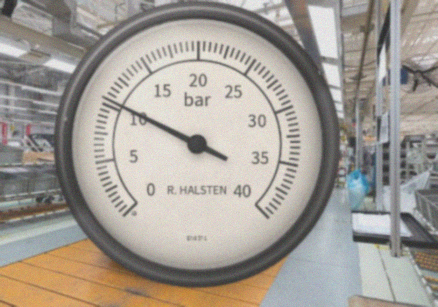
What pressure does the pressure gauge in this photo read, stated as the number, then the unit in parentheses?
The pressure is 10.5 (bar)
